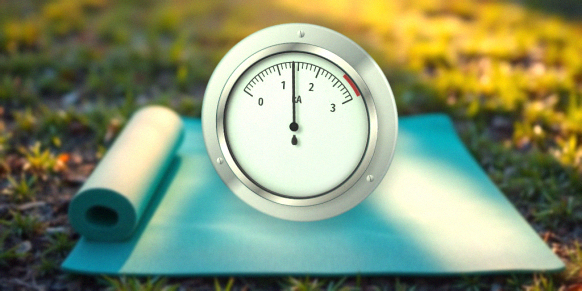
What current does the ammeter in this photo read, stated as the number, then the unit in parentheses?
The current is 1.4 (kA)
